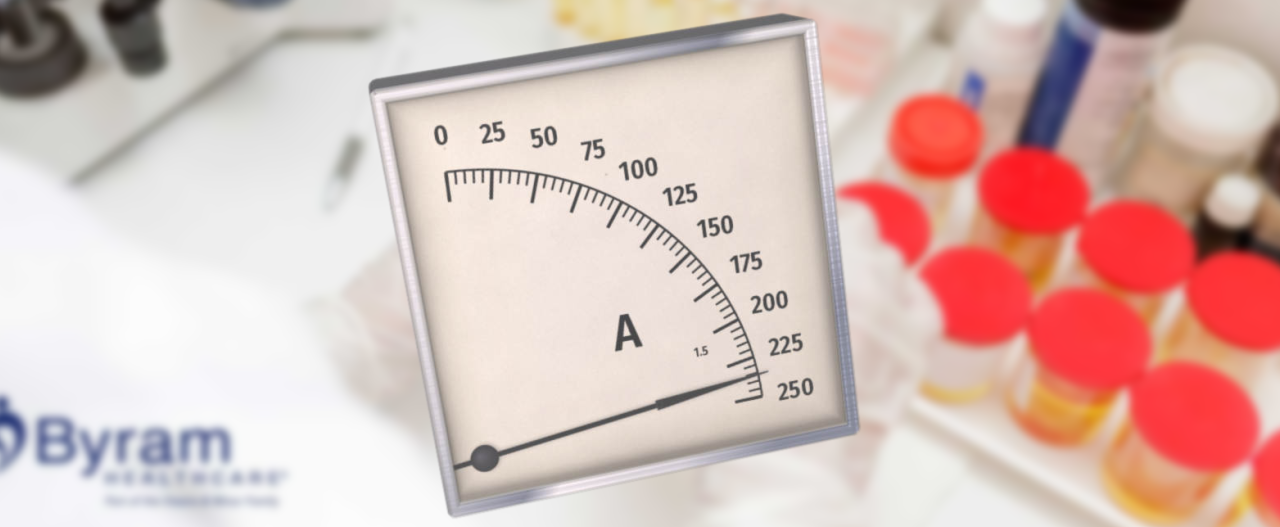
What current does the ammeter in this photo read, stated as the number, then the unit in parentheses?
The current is 235 (A)
